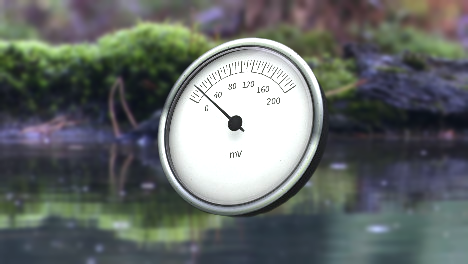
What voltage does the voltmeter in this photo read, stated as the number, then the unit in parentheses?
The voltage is 20 (mV)
